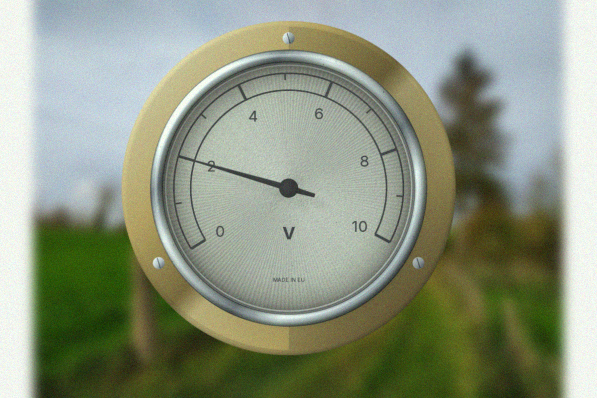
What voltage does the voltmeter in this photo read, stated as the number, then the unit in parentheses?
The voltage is 2 (V)
